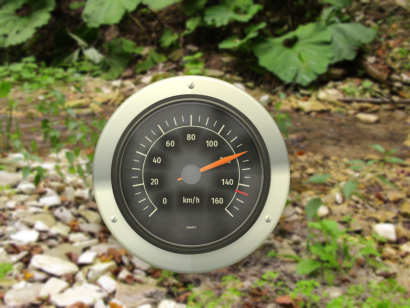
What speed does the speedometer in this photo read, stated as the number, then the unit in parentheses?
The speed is 120 (km/h)
